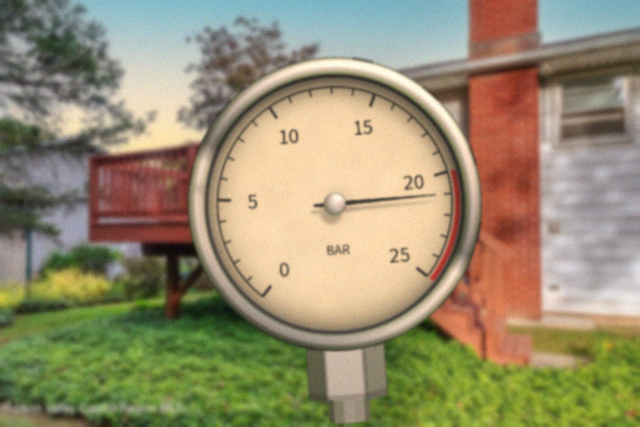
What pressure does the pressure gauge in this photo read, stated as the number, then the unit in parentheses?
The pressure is 21 (bar)
